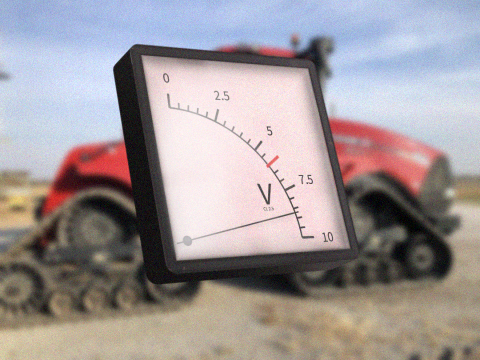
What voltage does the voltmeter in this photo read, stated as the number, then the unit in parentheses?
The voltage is 8.75 (V)
